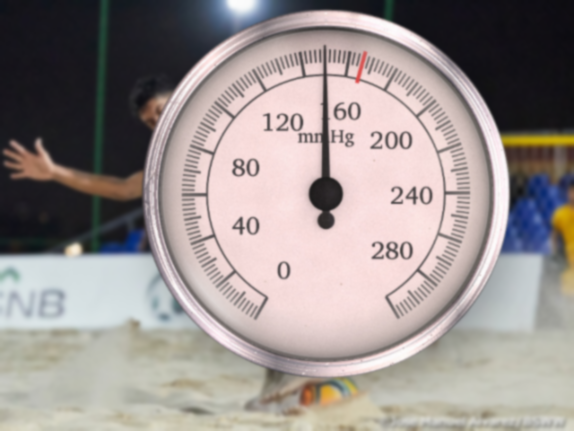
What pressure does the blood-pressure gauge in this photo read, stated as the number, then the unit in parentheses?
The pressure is 150 (mmHg)
